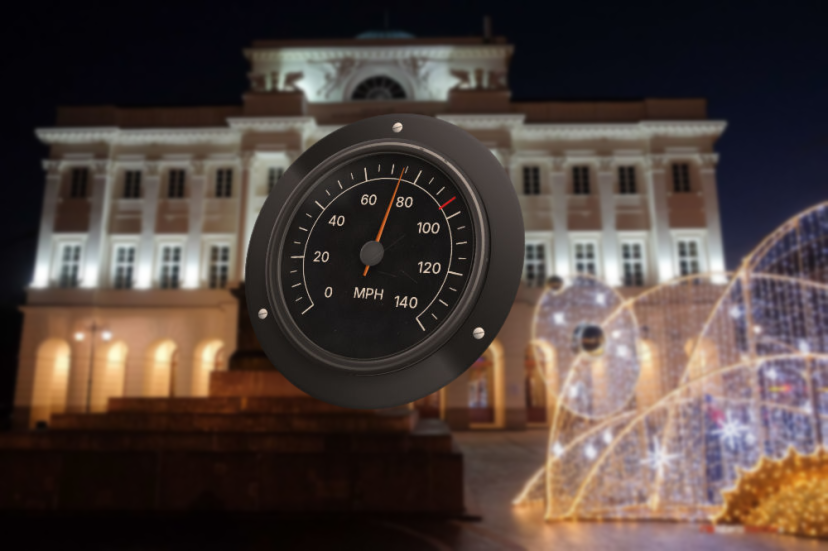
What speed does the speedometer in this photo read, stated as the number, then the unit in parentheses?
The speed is 75 (mph)
